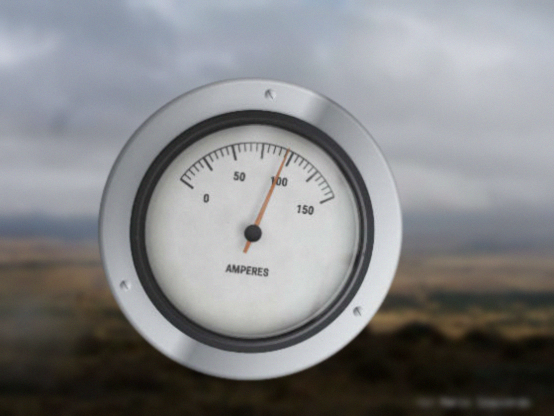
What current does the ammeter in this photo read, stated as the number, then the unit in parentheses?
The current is 95 (A)
